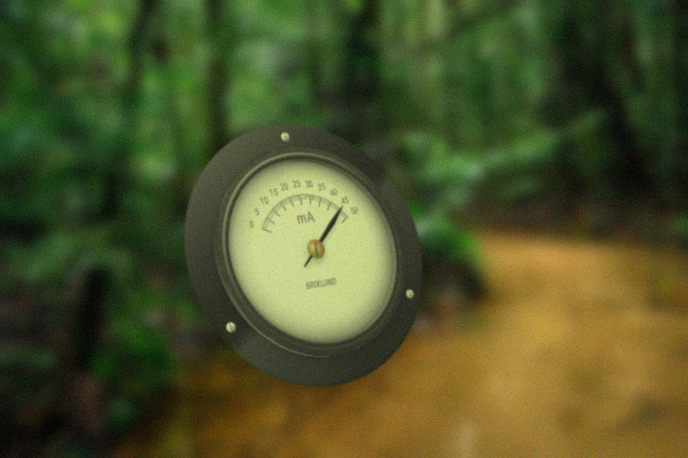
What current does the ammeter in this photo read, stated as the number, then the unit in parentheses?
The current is 45 (mA)
